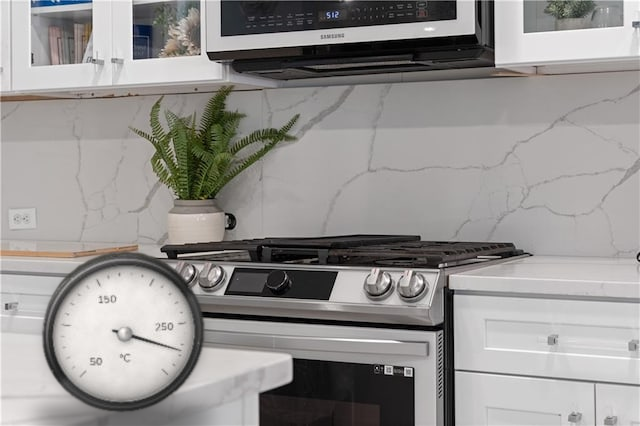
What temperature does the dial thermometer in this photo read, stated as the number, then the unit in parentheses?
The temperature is 275 (°C)
